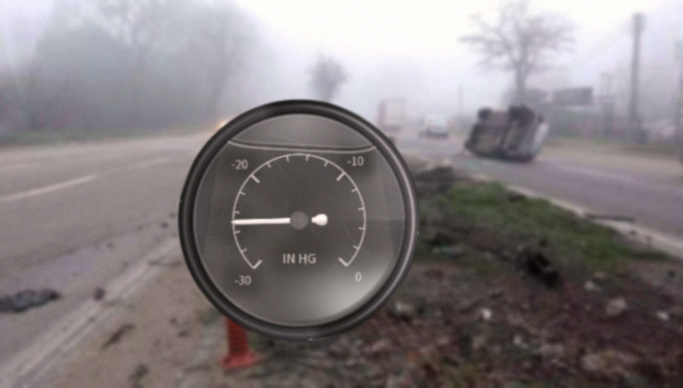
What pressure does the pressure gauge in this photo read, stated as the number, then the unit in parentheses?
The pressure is -25 (inHg)
